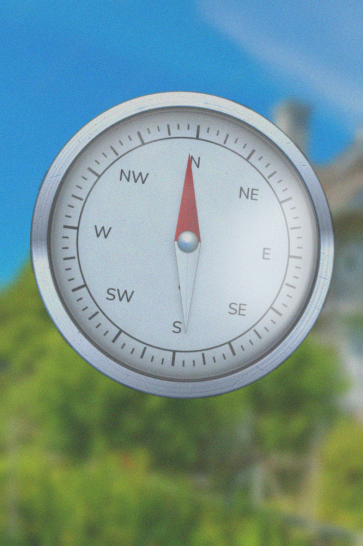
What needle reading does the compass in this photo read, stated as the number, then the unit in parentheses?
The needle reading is 355 (°)
